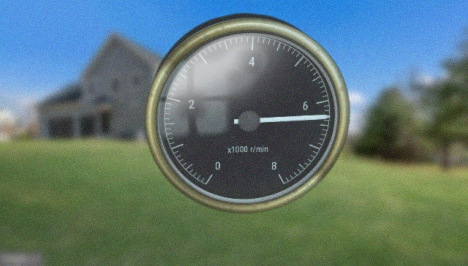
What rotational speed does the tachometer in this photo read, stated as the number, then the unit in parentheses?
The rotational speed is 6300 (rpm)
